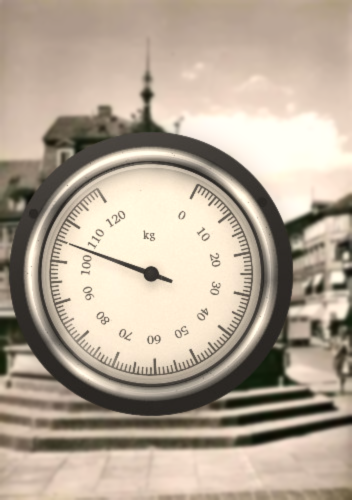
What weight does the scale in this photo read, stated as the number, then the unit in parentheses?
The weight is 105 (kg)
